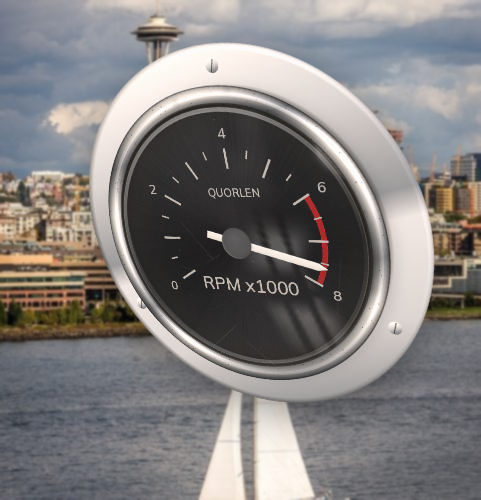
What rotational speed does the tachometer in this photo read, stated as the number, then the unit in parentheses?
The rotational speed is 7500 (rpm)
